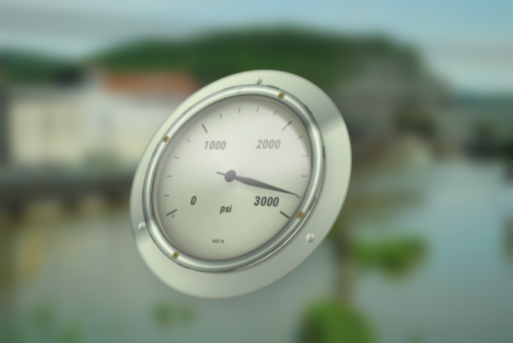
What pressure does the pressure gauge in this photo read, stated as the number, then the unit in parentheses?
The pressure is 2800 (psi)
